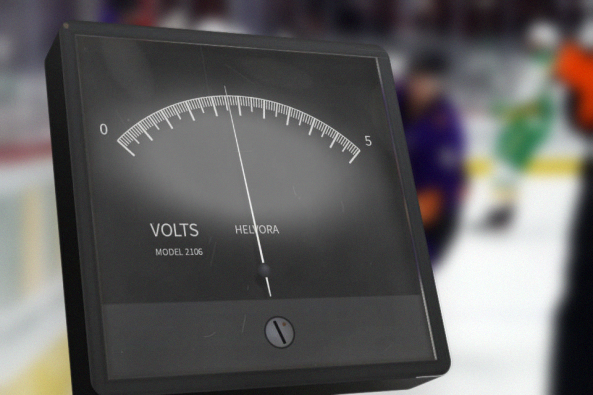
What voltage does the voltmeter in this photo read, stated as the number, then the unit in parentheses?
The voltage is 2.25 (V)
